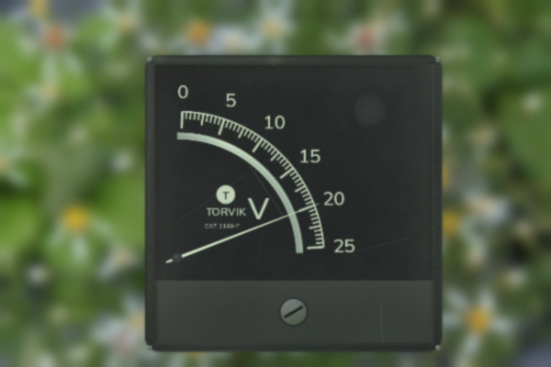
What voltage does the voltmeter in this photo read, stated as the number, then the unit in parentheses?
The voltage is 20 (V)
